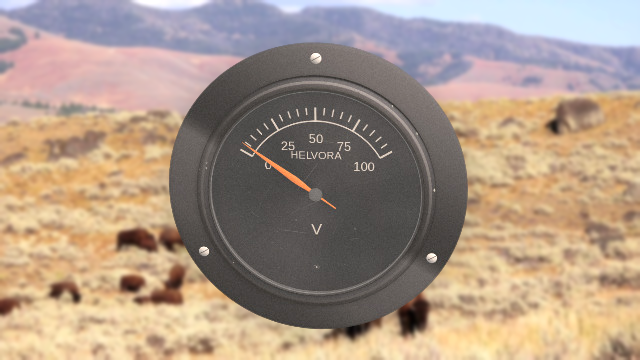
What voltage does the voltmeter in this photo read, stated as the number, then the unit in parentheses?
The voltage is 5 (V)
